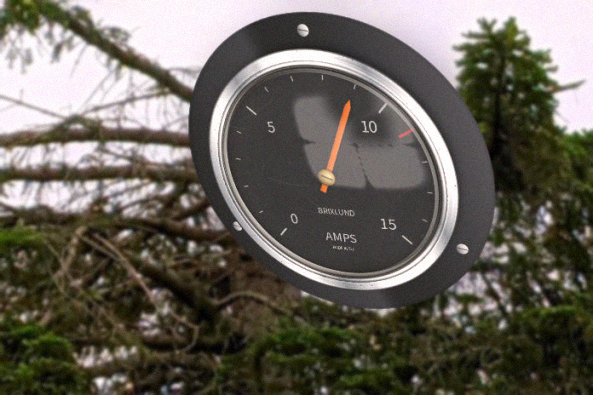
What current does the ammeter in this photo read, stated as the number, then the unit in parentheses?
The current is 9 (A)
